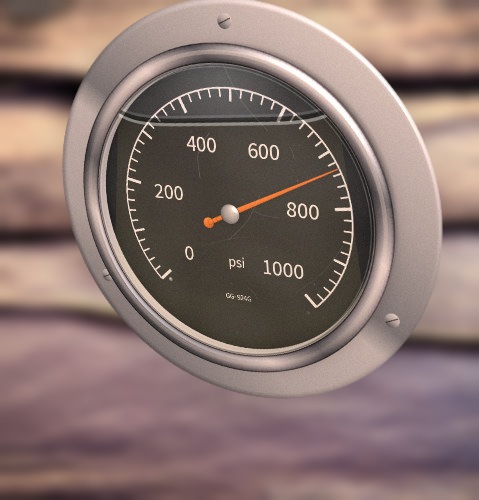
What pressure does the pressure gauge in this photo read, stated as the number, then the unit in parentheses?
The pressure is 730 (psi)
